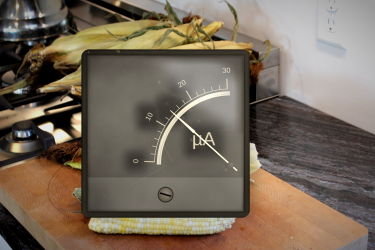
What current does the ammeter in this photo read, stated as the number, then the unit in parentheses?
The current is 14 (µA)
